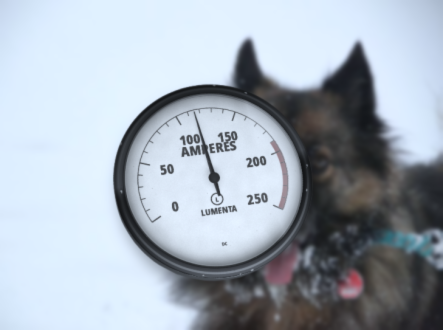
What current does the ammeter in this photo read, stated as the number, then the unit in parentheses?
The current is 115 (A)
